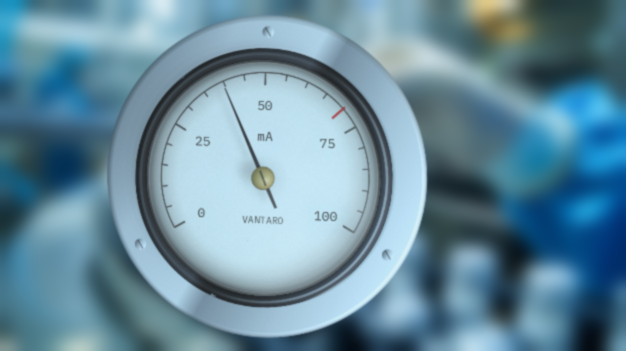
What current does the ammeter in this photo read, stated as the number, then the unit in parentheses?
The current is 40 (mA)
